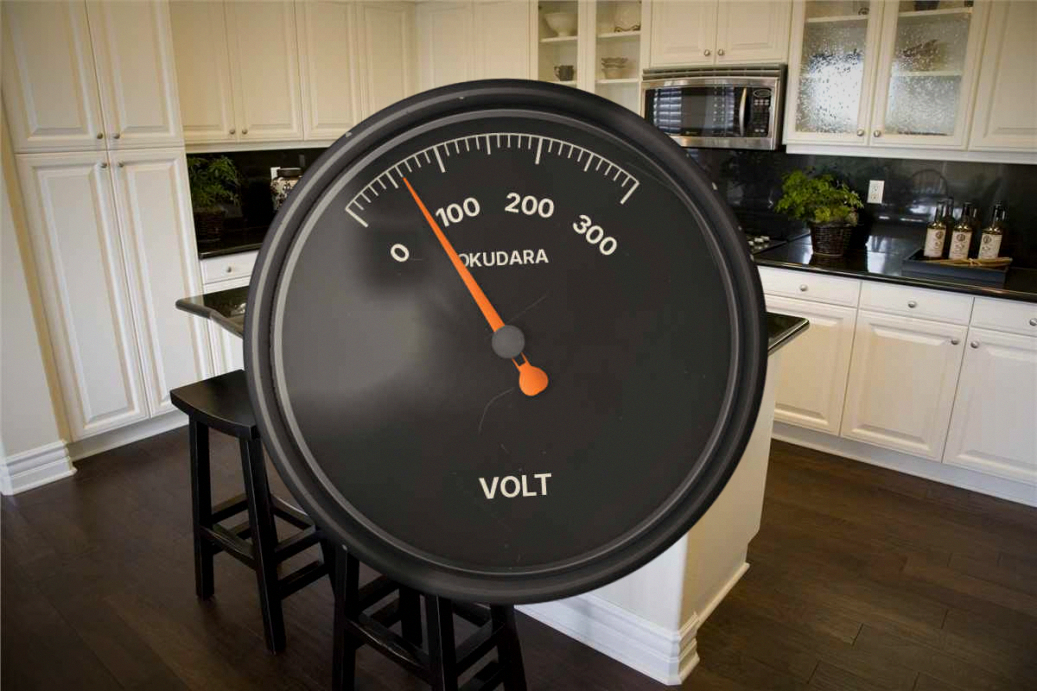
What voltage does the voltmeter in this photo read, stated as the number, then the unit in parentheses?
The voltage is 60 (V)
